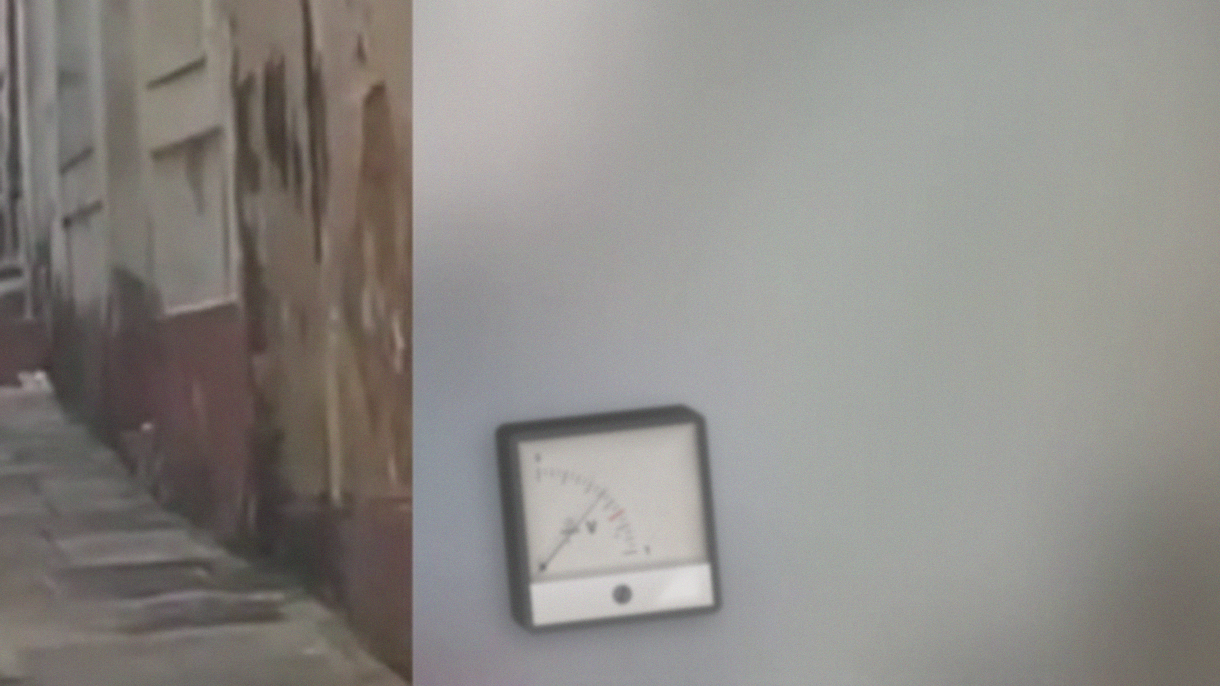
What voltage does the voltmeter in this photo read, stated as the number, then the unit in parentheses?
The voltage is 0.5 (V)
